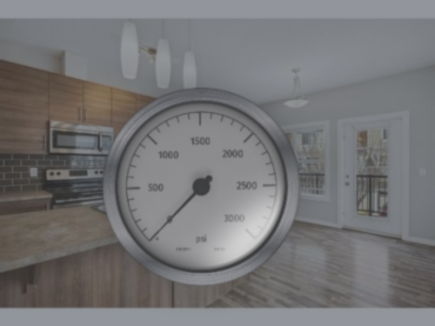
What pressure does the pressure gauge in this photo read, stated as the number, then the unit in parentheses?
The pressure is 0 (psi)
